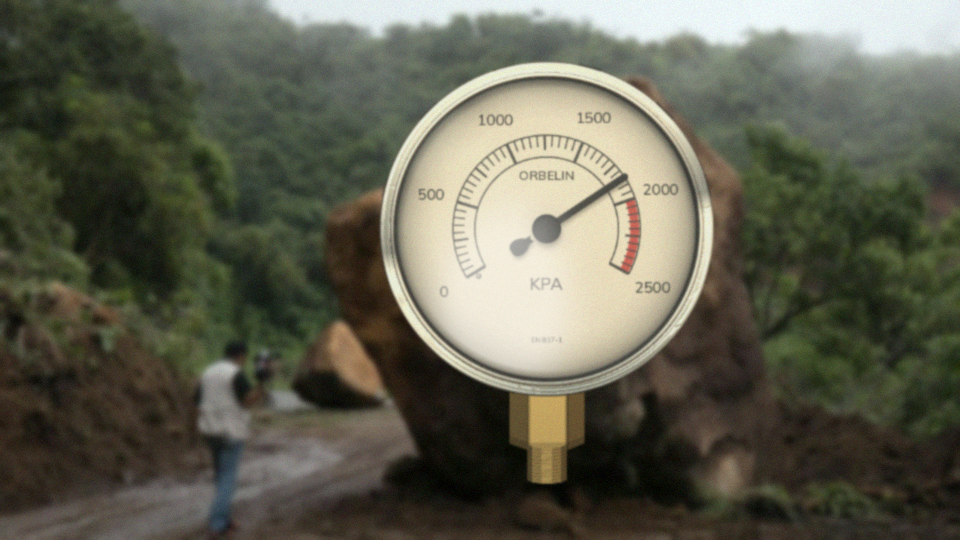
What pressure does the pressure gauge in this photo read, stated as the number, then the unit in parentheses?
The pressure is 1850 (kPa)
